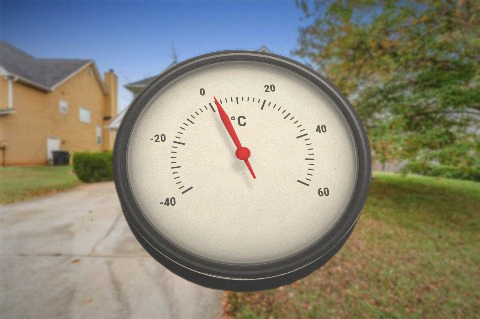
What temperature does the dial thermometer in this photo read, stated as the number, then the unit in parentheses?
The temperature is 2 (°C)
